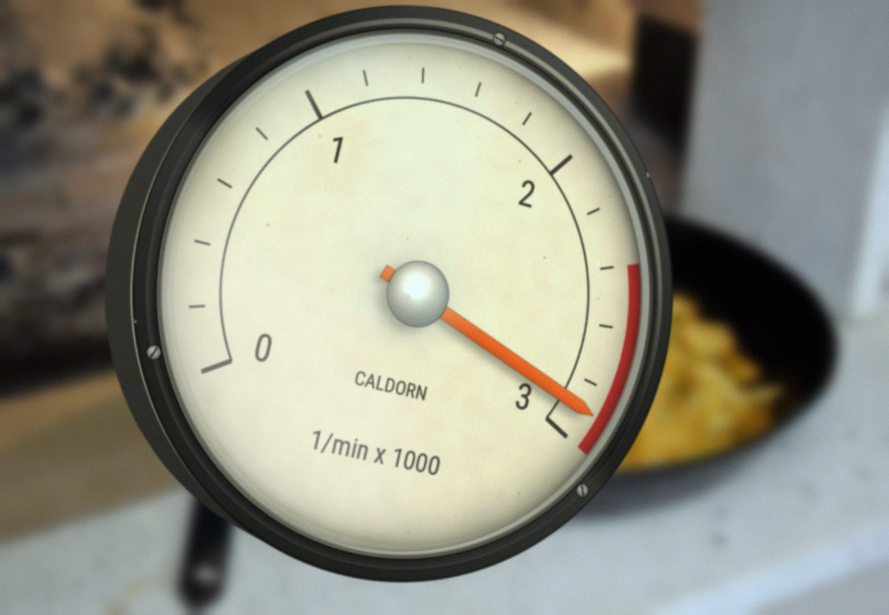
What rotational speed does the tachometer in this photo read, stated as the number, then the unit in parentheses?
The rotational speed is 2900 (rpm)
